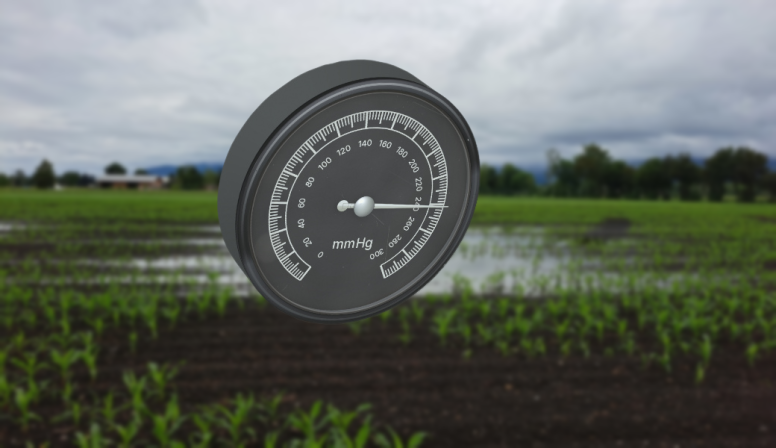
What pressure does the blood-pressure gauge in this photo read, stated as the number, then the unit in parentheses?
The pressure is 240 (mmHg)
